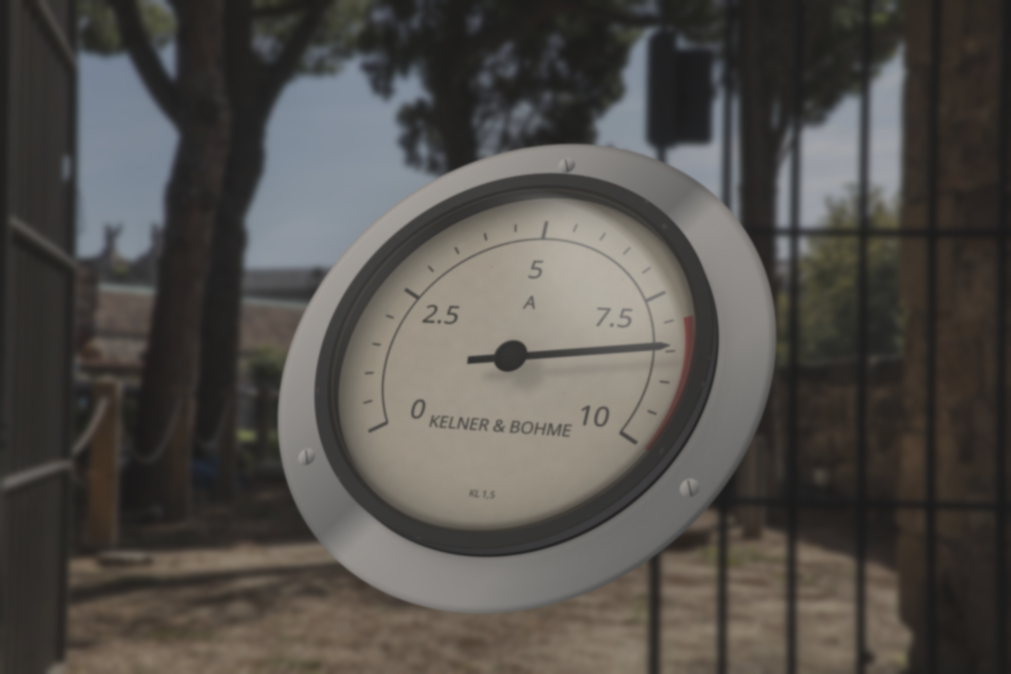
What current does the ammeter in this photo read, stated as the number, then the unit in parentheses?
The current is 8.5 (A)
